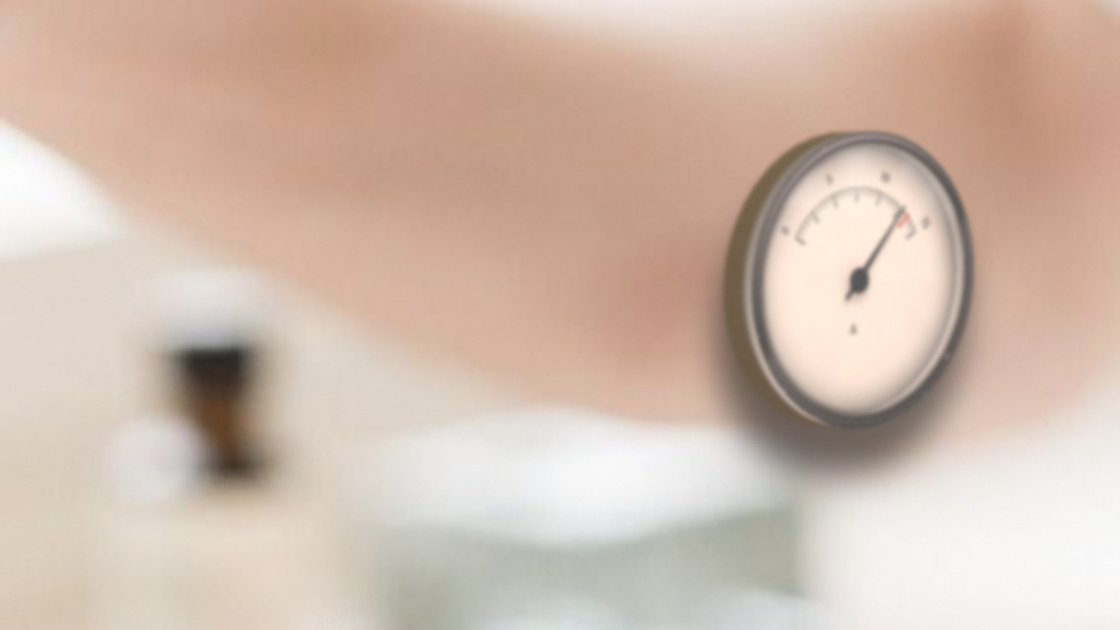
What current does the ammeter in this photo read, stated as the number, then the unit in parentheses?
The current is 12.5 (A)
